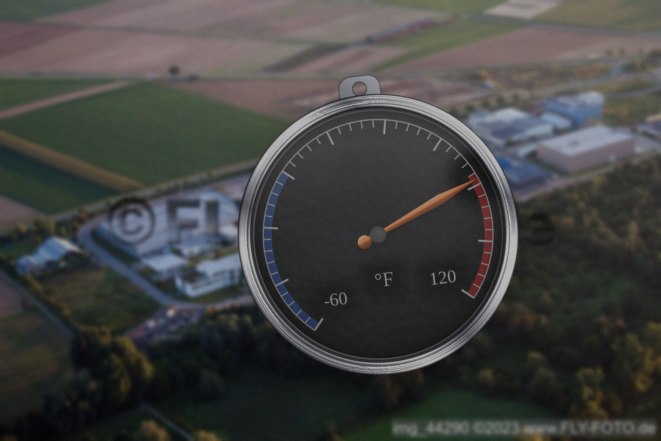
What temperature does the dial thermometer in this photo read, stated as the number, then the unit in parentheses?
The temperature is 78 (°F)
